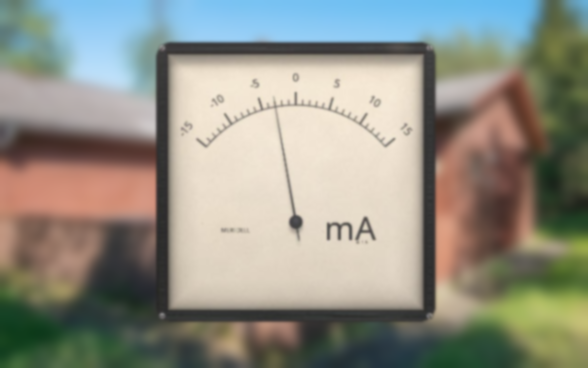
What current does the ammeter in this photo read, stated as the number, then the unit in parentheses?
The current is -3 (mA)
